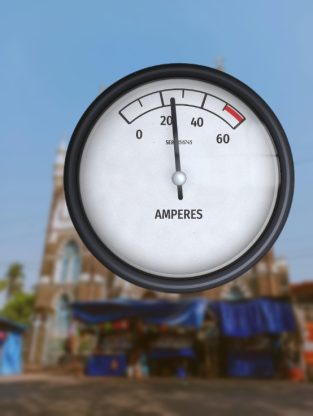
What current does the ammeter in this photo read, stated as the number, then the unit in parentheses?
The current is 25 (A)
